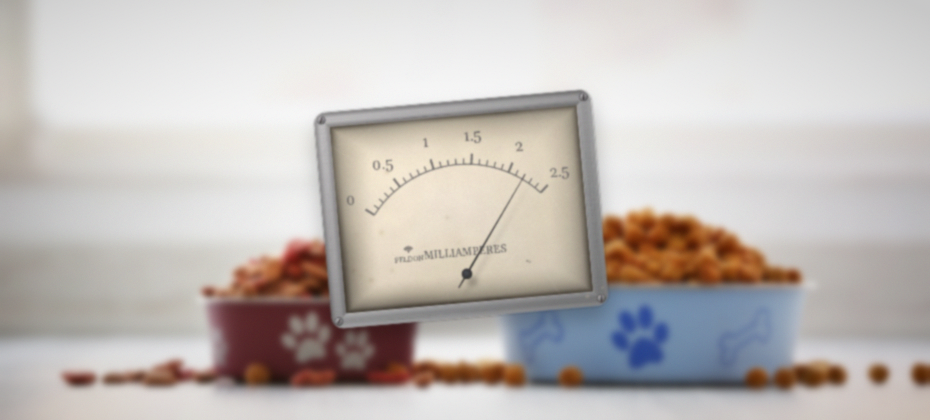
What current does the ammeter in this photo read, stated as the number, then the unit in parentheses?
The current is 2.2 (mA)
